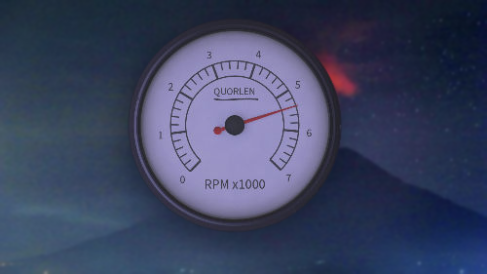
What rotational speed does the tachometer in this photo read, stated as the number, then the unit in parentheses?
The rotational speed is 5400 (rpm)
